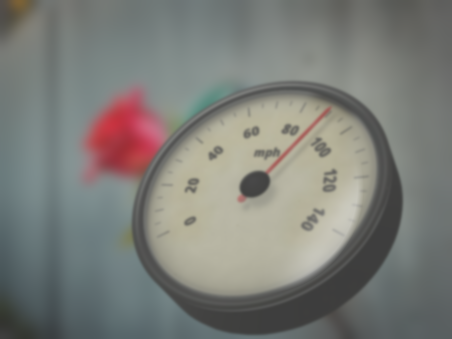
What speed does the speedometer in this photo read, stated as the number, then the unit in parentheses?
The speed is 90 (mph)
